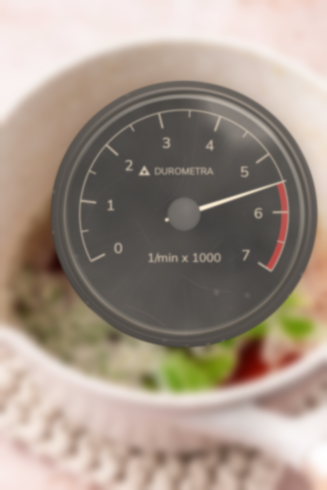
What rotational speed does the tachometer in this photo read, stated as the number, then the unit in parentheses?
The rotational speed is 5500 (rpm)
